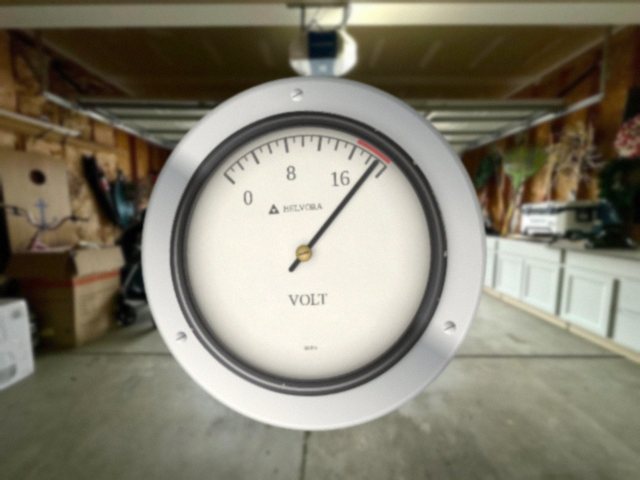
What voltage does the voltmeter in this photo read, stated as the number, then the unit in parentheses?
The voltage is 19 (V)
